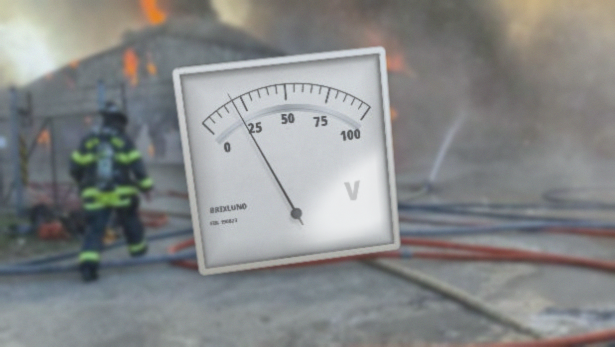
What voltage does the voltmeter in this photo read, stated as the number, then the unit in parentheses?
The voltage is 20 (V)
